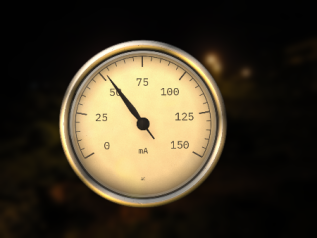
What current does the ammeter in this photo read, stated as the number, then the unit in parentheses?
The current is 52.5 (mA)
